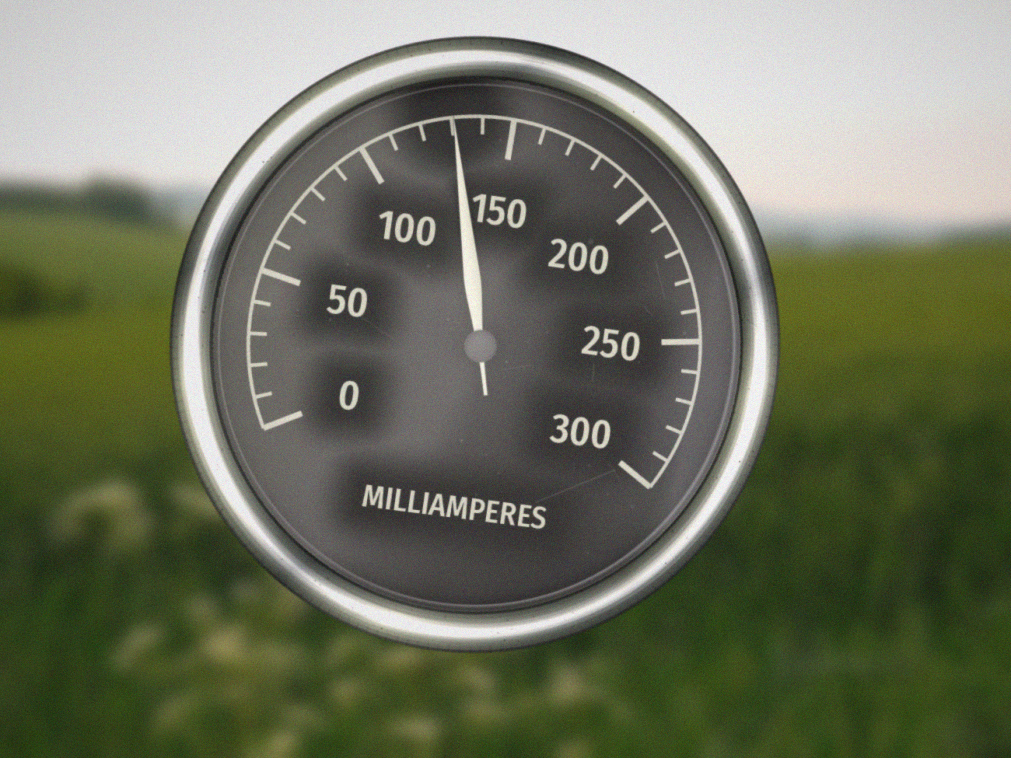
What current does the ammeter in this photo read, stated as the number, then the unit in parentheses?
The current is 130 (mA)
